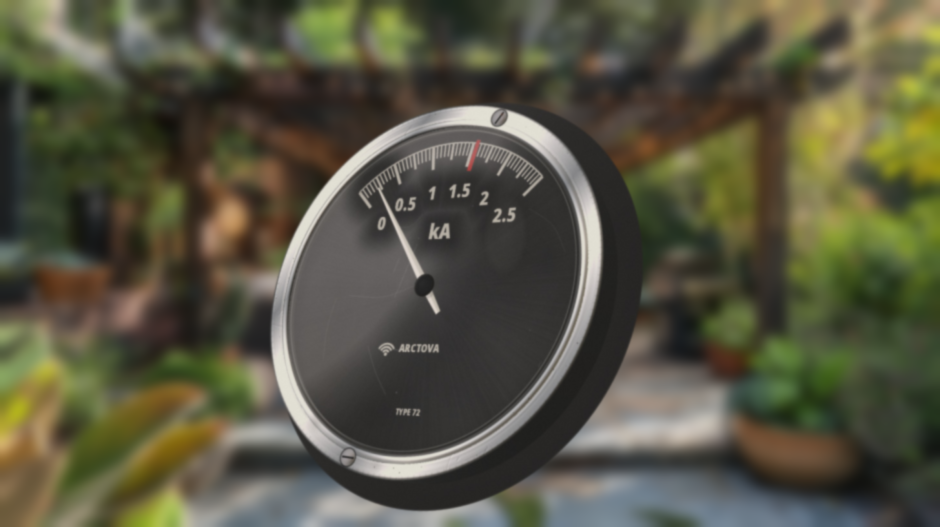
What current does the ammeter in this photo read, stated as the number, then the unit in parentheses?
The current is 0.25 (kA)
